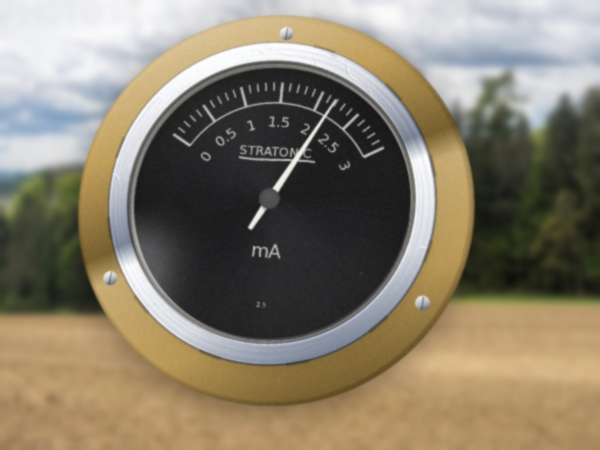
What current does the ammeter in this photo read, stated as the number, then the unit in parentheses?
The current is 2.2 (mA)
